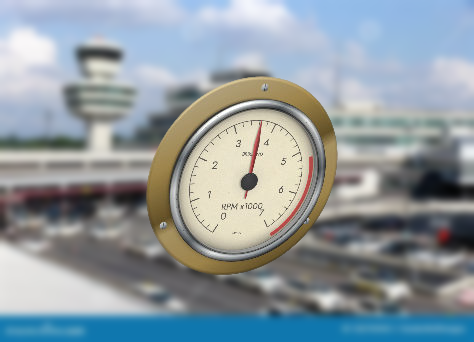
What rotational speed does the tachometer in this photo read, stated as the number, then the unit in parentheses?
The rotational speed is 3600 (rpm)
